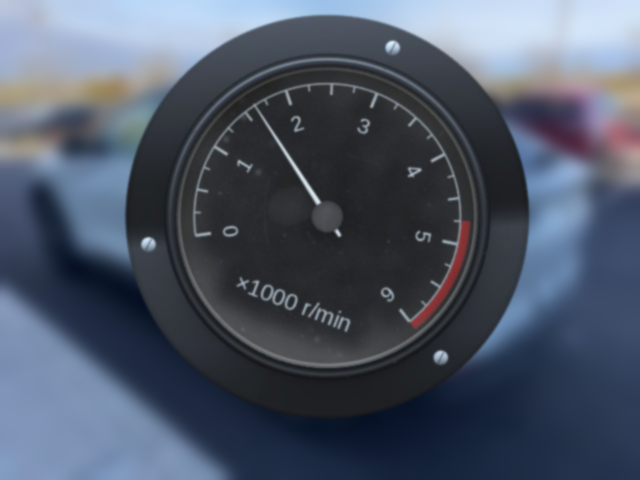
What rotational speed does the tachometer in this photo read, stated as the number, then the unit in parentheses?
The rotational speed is 1625 (rpm)
